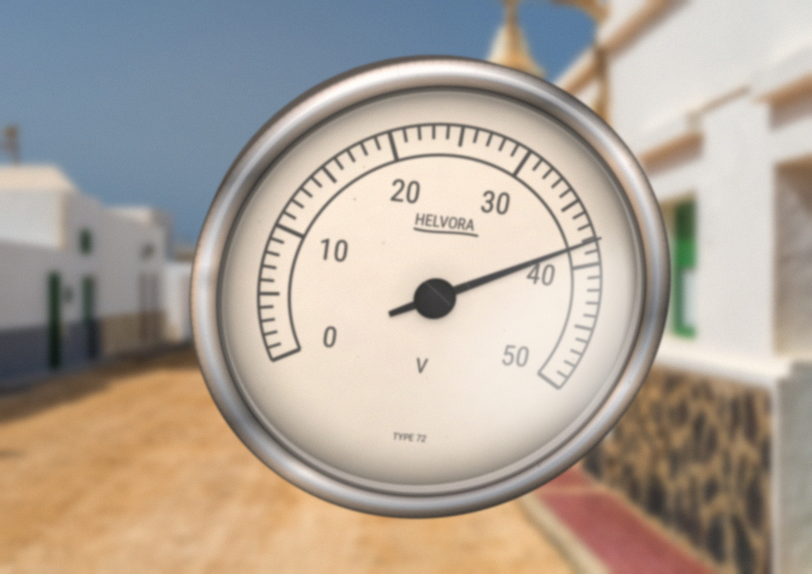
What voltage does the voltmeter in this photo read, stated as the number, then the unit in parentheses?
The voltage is 38 (V)
